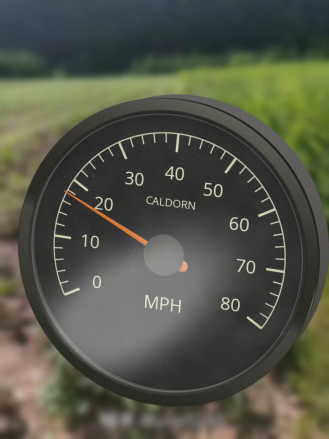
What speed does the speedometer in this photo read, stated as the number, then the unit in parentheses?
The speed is 18 (mph)
